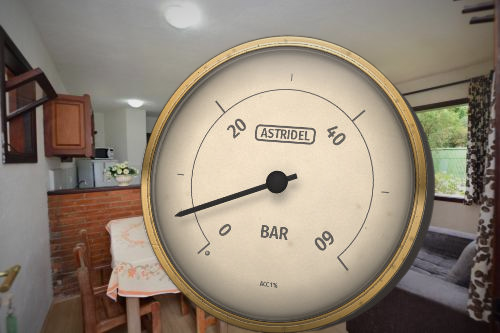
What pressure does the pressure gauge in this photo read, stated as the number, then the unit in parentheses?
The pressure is 5 (bar)
